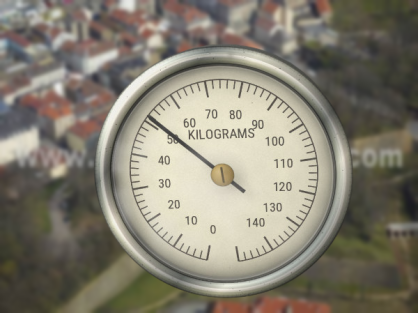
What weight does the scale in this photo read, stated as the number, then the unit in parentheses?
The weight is 52 (kg)
